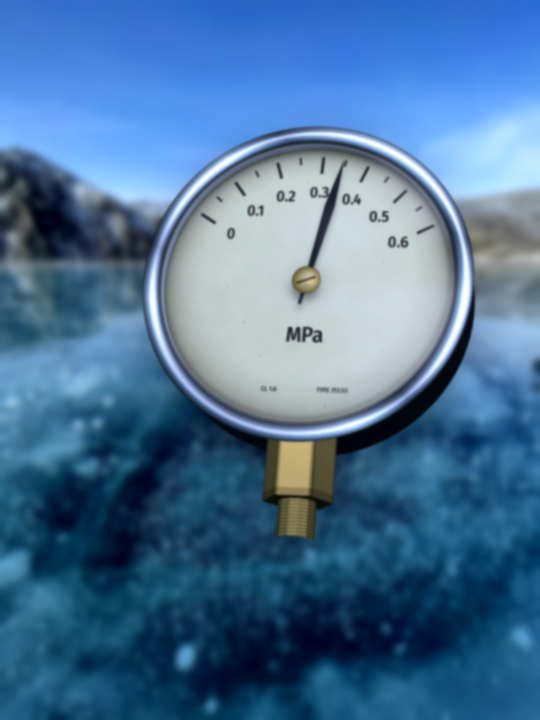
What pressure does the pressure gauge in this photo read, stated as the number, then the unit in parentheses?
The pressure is 0.35 (MPa)
